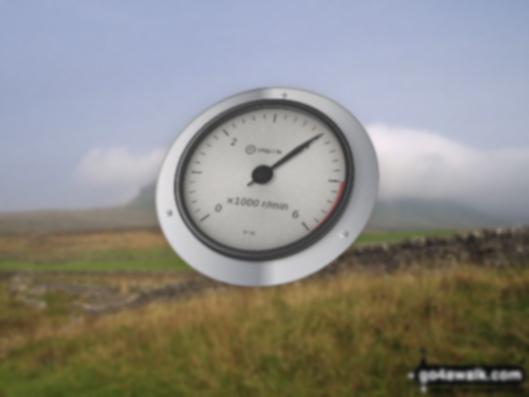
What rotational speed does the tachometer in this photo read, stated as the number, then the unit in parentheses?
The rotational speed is 4000 (rpm)
